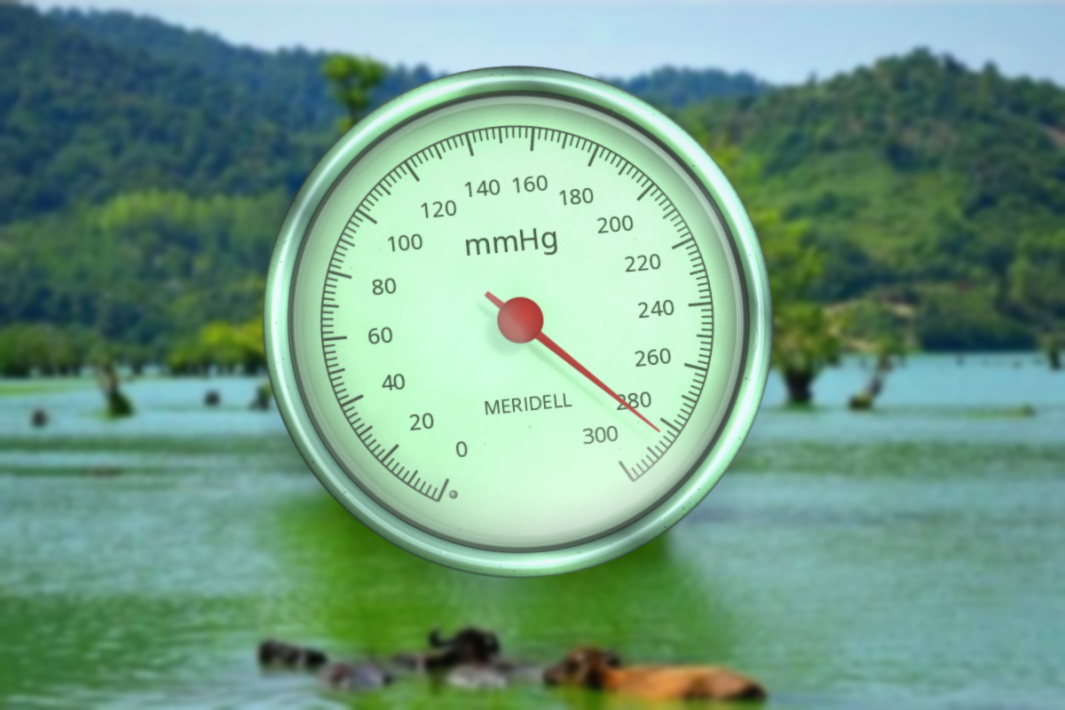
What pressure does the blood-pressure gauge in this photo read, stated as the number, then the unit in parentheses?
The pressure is 284 (mmHg)
